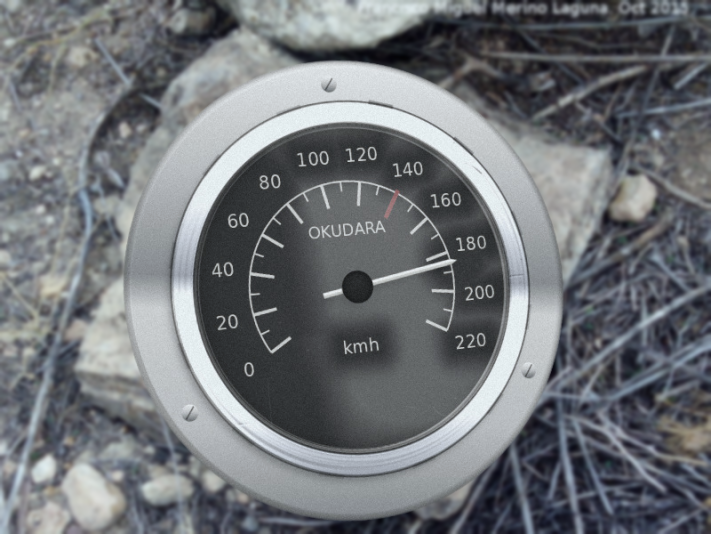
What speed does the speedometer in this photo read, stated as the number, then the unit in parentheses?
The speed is 185 (km/h)
